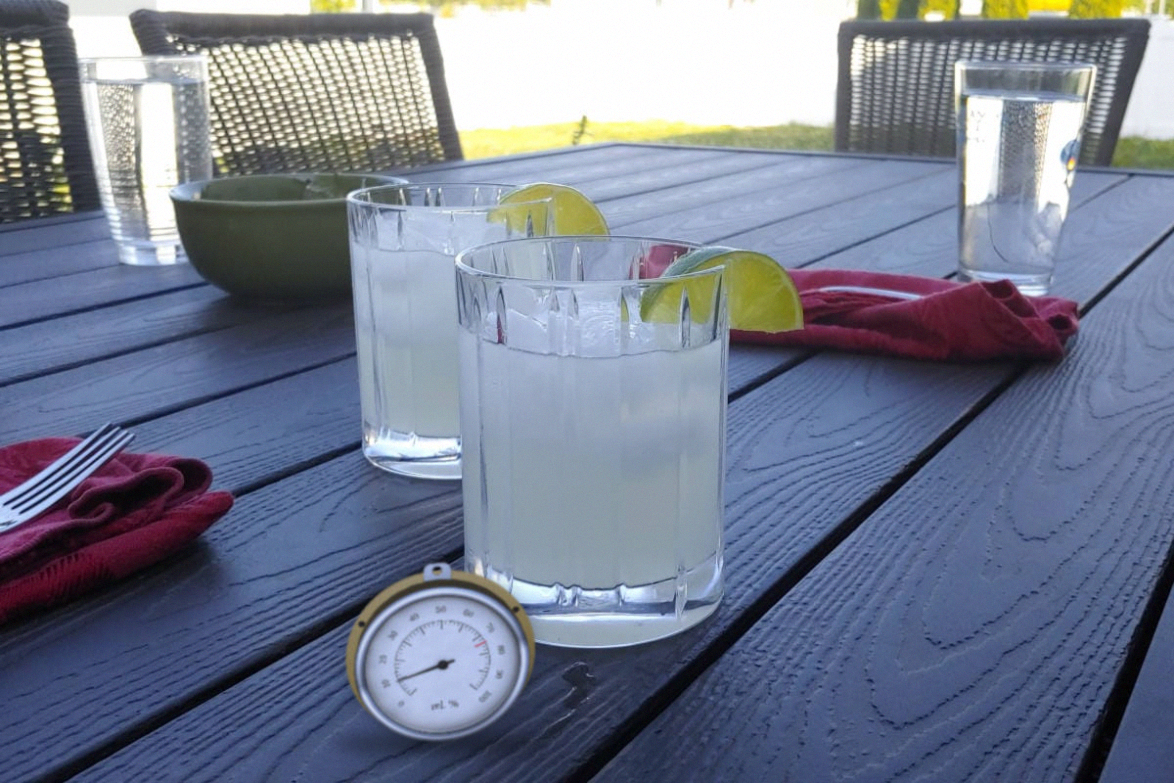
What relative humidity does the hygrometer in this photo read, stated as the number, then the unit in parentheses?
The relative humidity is 10 (%)
